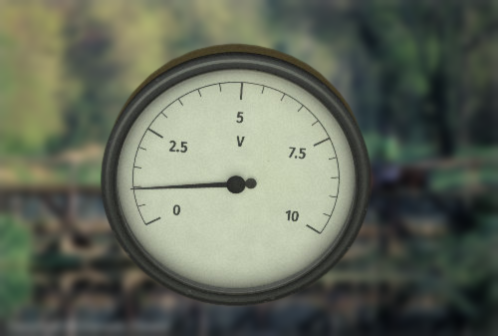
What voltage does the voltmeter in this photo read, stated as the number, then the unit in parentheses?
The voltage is 1 (V)
